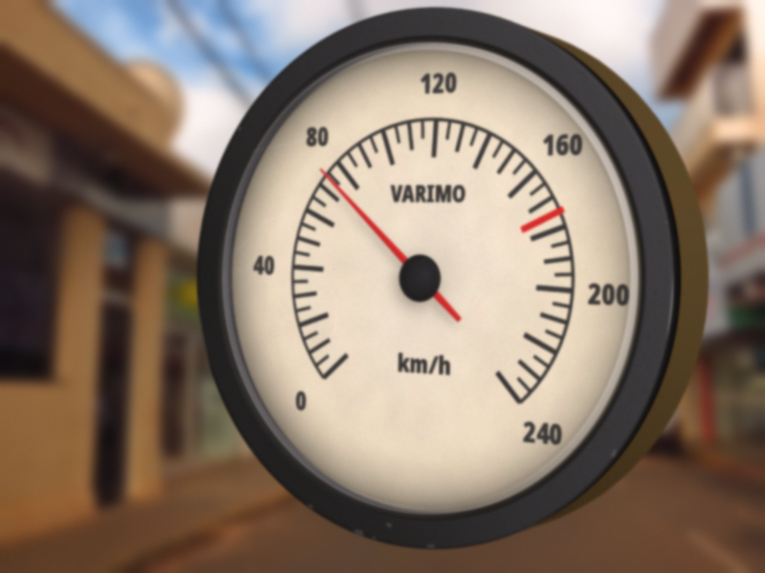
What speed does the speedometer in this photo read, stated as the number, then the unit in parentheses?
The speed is 75 (km/h)
